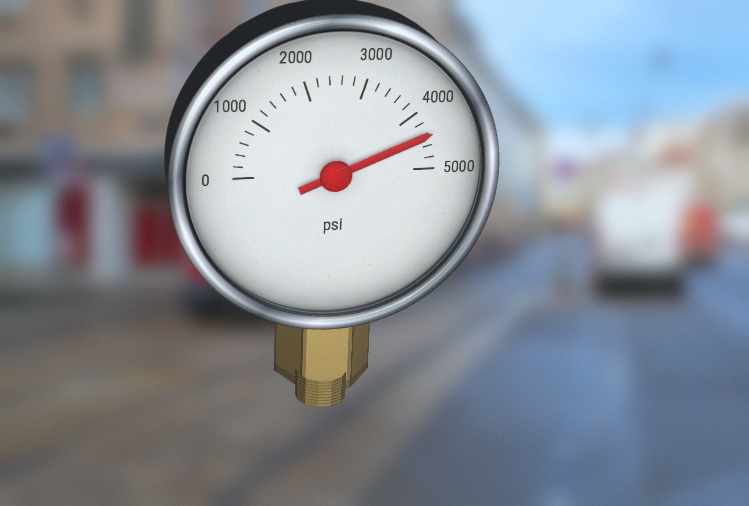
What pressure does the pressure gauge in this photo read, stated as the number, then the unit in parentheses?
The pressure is 4400 (psi)
